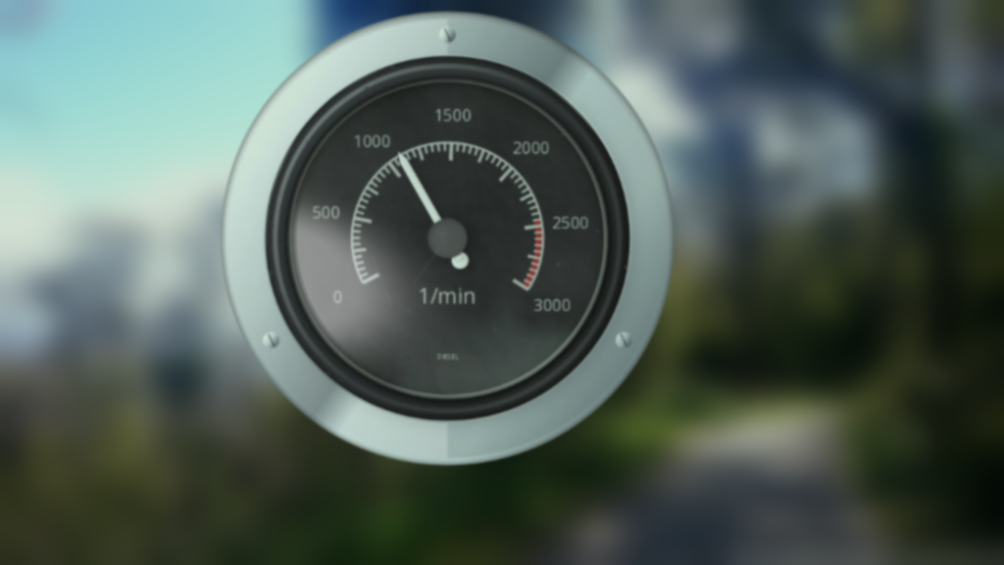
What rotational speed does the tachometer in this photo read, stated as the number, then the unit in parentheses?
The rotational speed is 1100 (rpm)
